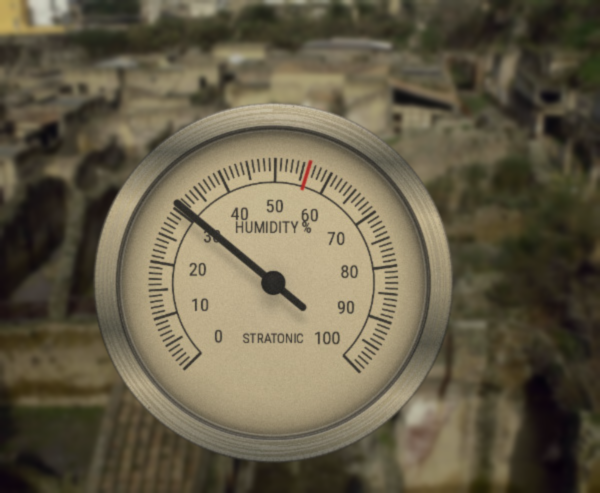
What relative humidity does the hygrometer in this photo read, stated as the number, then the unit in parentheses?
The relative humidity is 31 (%)
